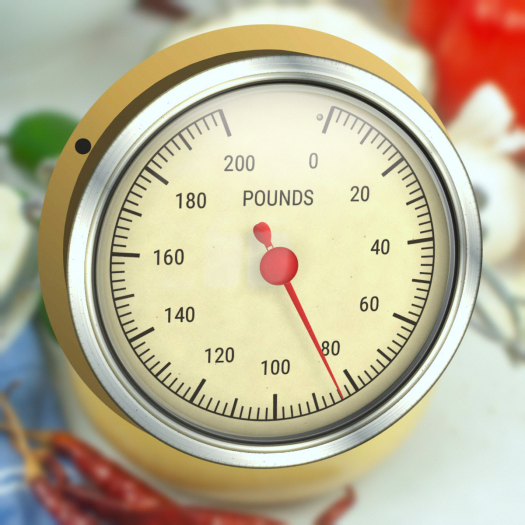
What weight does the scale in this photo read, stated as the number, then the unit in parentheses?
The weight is 84 (lb)
